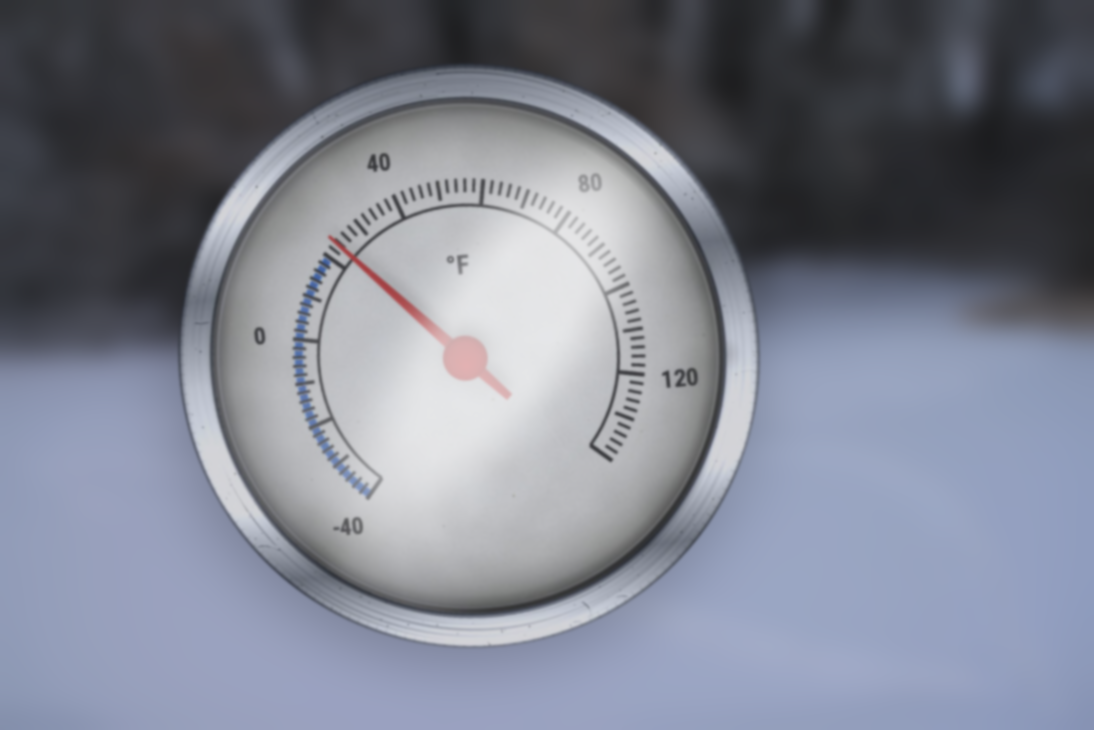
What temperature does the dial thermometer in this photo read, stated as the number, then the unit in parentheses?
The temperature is 24 (°F)
